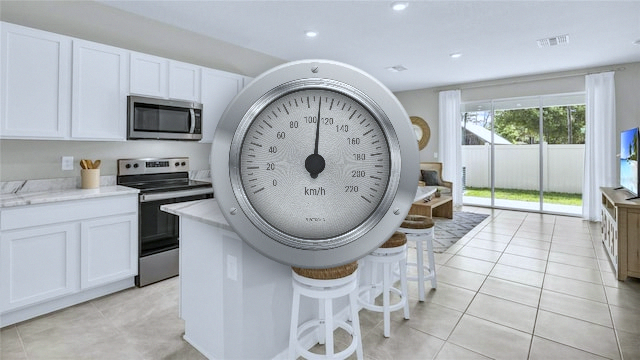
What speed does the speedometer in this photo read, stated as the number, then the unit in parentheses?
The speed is 110 (km/h)
